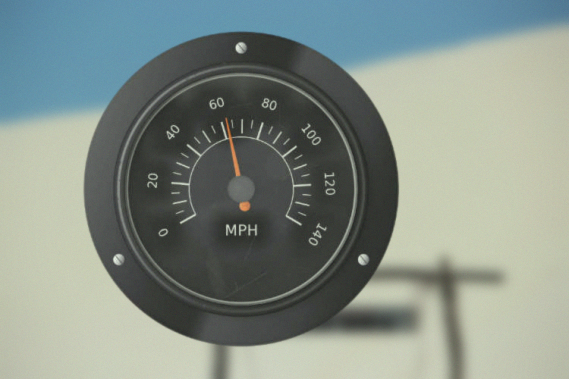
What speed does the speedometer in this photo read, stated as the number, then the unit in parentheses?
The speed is 62.5 (mph)
